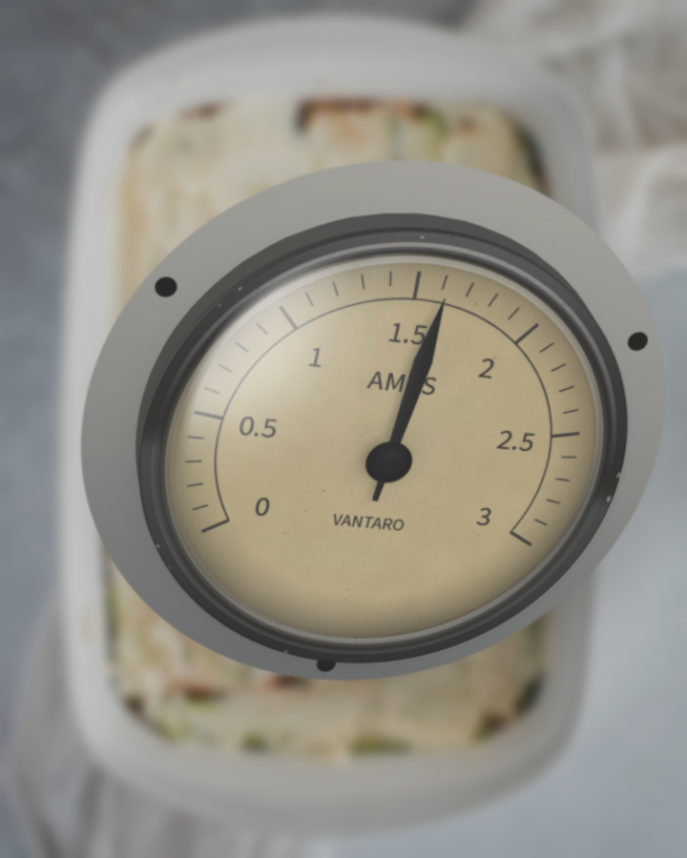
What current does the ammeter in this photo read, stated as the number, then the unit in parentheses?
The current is 1.6 (A)
